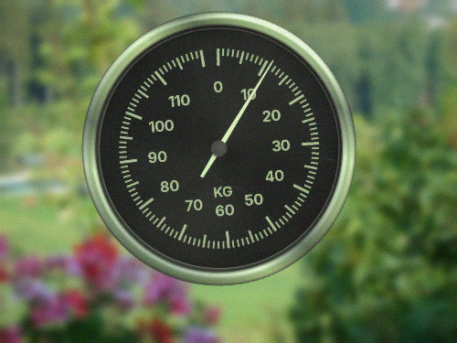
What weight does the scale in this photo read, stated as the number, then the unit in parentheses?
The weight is 11 (kg)
